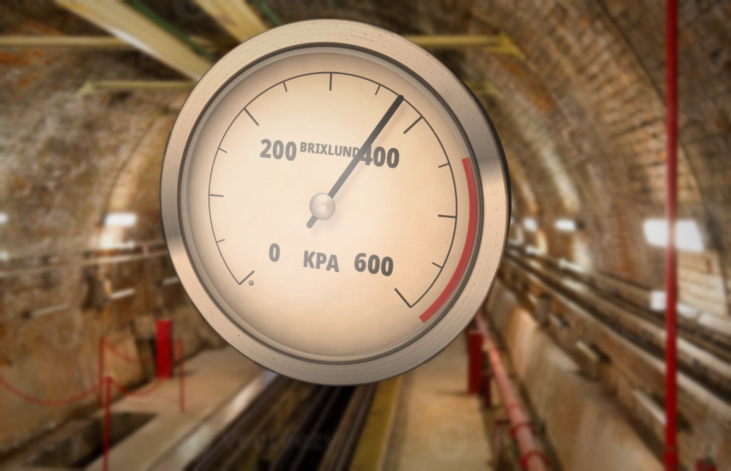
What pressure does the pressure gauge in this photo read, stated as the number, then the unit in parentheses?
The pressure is 375 (kPa)
